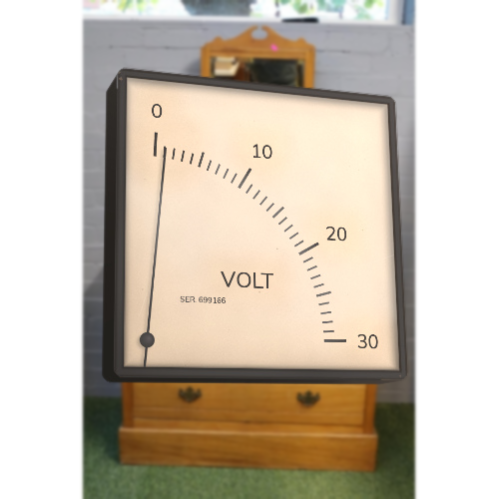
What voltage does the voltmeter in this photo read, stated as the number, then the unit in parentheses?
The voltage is 1 (V)
